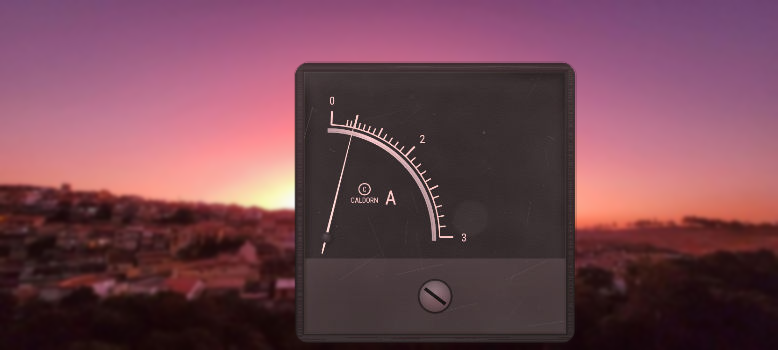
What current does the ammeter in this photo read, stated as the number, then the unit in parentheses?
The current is 1 (A)
